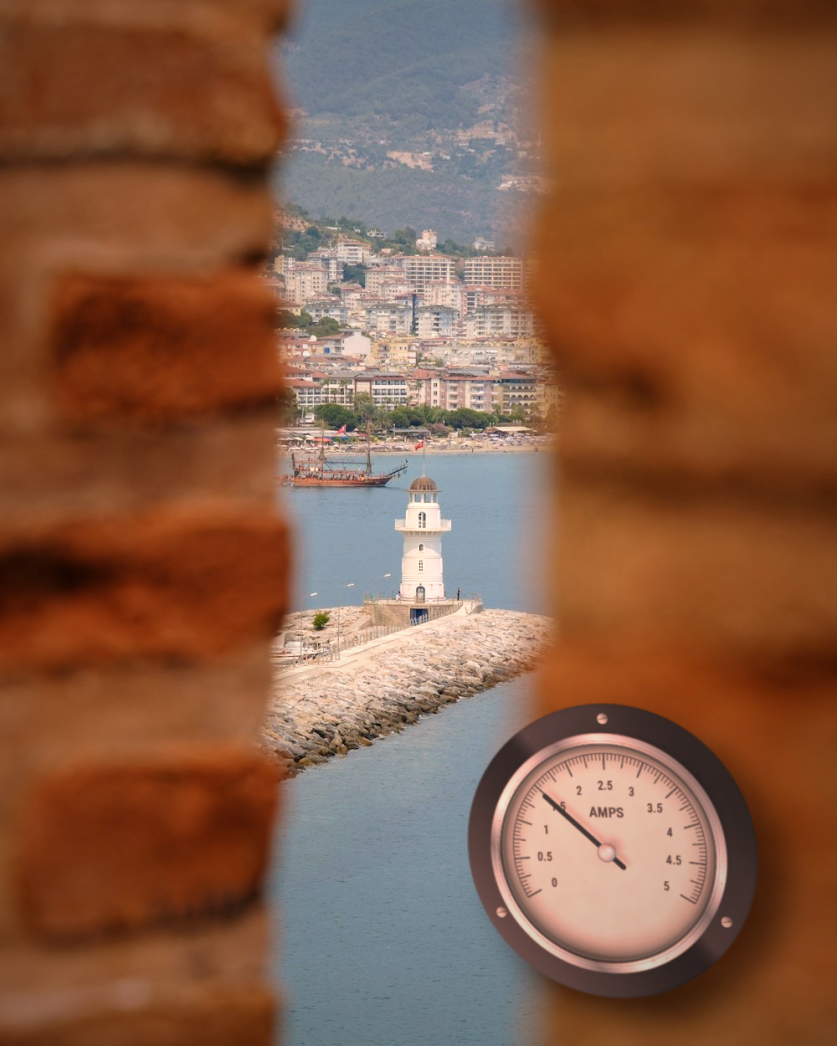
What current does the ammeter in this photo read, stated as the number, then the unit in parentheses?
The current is 1.5 (A)
